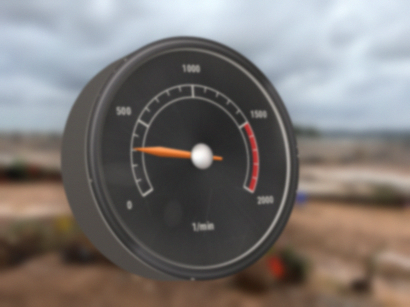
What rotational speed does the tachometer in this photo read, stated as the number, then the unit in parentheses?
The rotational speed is 300 (rpm)
